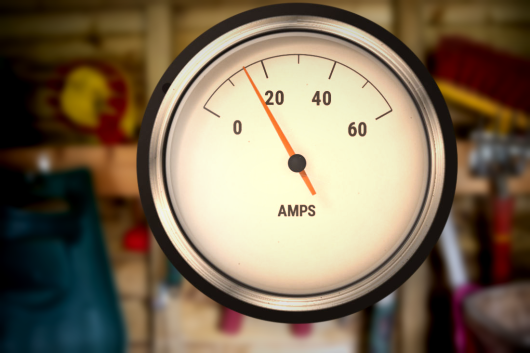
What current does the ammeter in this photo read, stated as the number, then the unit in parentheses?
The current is 15 (A)
